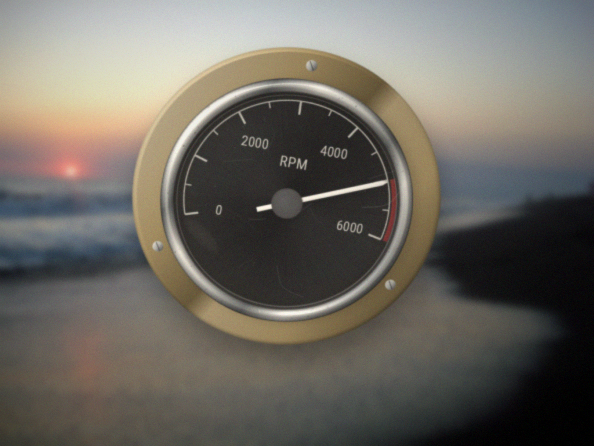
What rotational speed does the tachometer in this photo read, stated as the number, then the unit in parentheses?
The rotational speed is 5000 (rpm)
